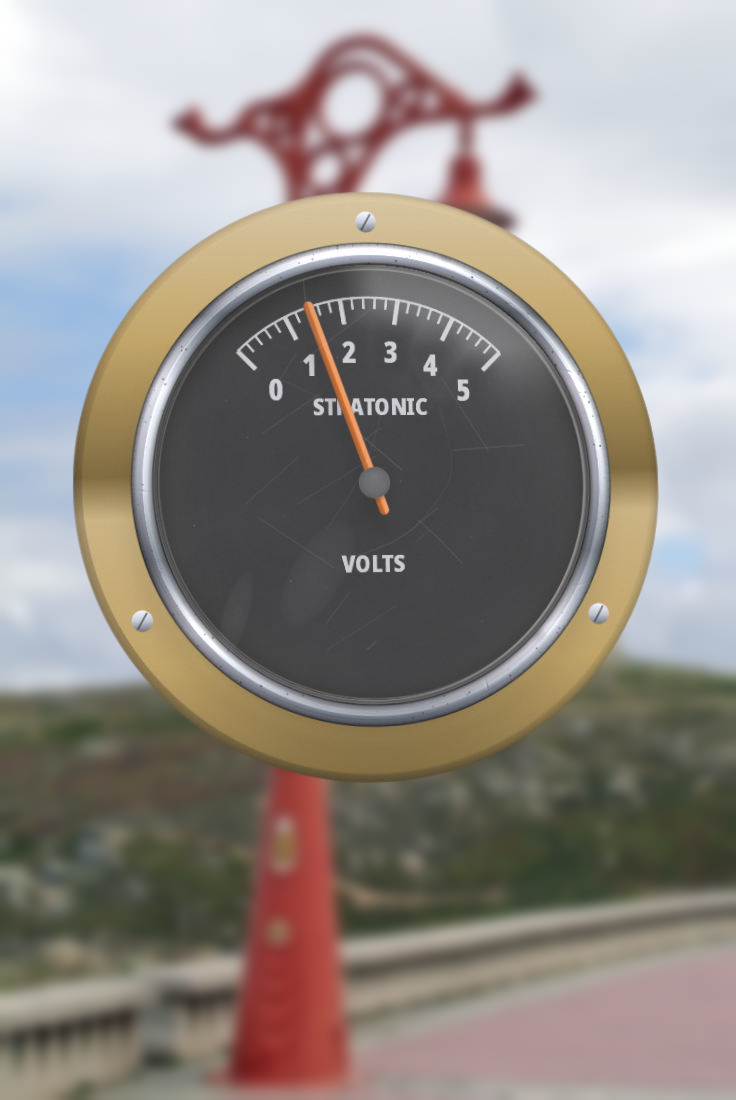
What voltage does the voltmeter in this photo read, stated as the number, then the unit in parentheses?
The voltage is 1.4 (V)
